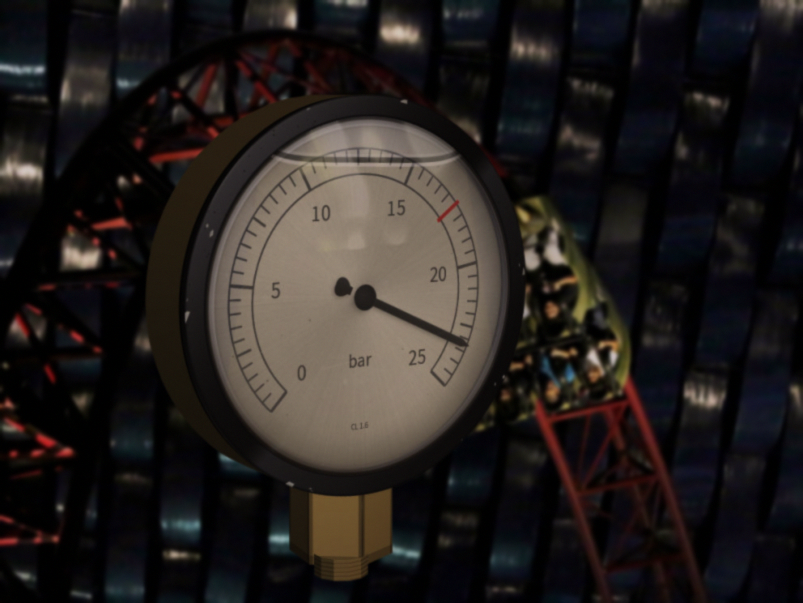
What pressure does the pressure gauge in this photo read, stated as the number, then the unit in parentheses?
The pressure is 23.25 (bar)
